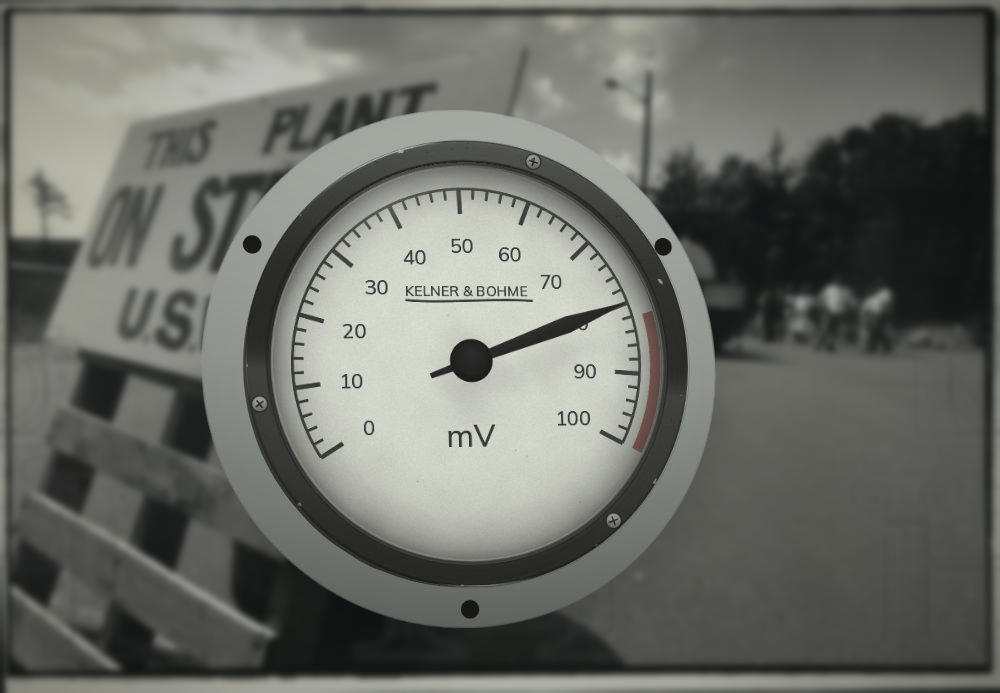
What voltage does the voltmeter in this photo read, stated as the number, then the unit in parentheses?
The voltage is 80 (mV)
